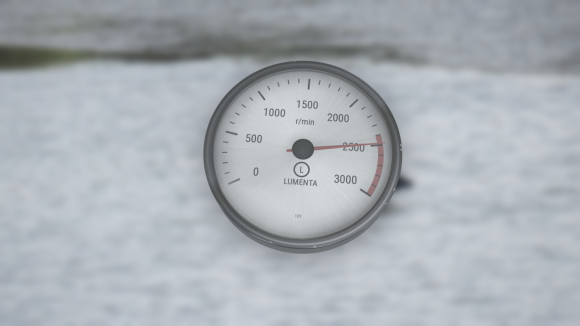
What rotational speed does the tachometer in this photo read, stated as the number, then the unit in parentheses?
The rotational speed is 2500 (rpm)
